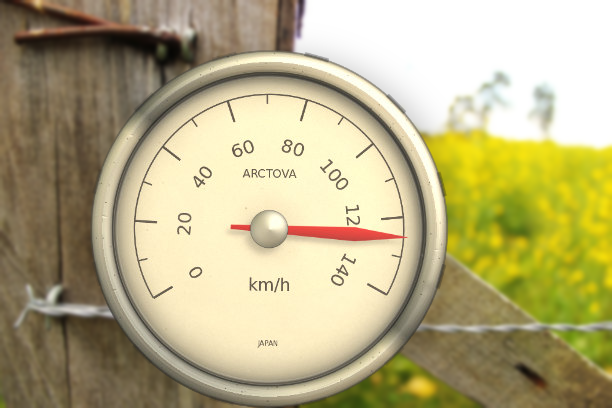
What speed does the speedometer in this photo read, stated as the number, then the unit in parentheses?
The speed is 125 (km/h)
